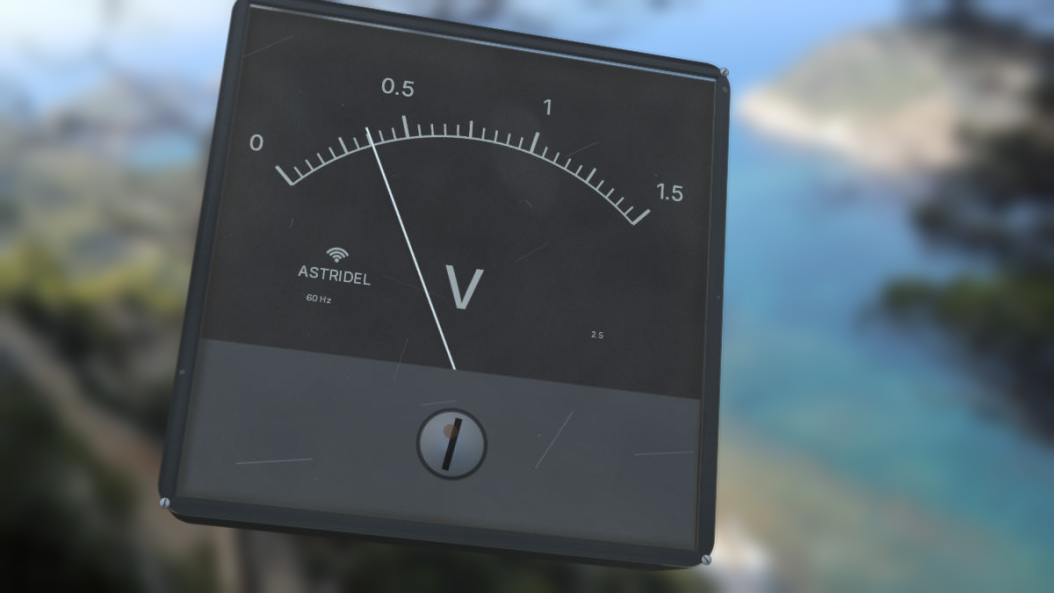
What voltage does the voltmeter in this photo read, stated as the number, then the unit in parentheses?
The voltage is 0.35 (V)
